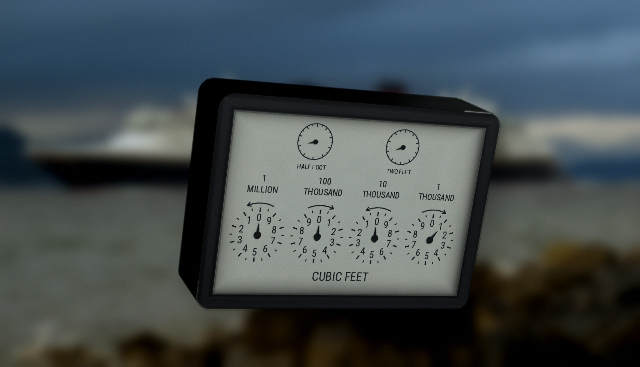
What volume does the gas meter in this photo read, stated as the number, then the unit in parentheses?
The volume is 100 (ft³)
